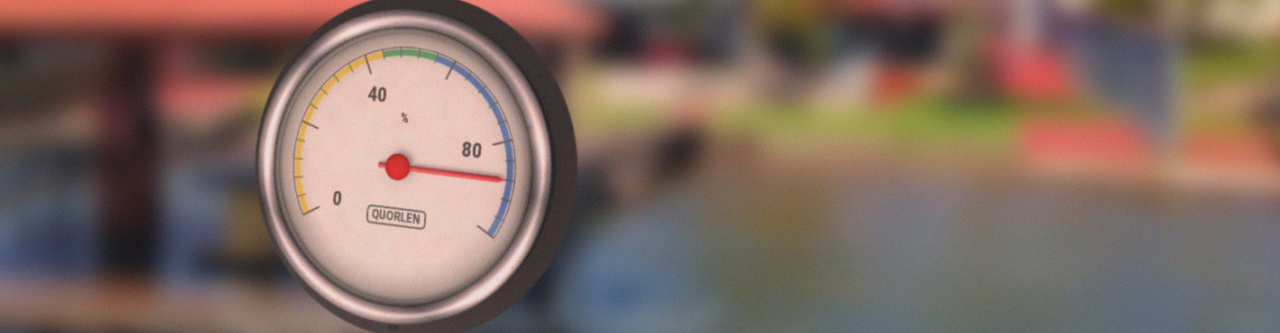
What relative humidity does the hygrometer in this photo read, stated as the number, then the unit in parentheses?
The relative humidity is 88 (%)
